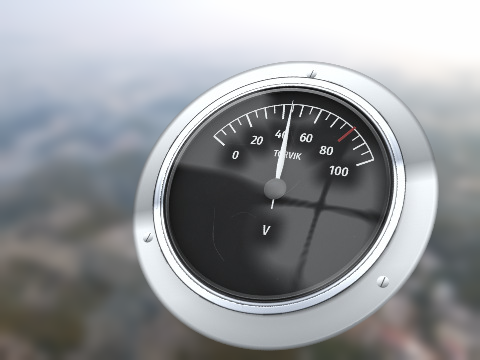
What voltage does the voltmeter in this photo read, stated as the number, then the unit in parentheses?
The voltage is 45 (V)
